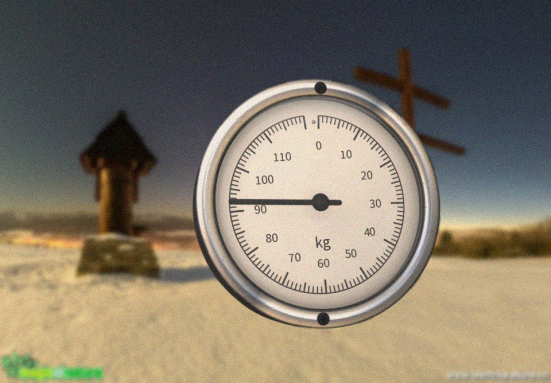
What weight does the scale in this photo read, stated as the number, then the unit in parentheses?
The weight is 92 (kg)
